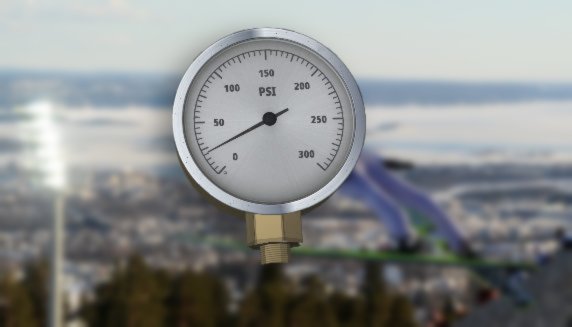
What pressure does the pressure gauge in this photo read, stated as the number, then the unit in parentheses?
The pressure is 20 (psi)
